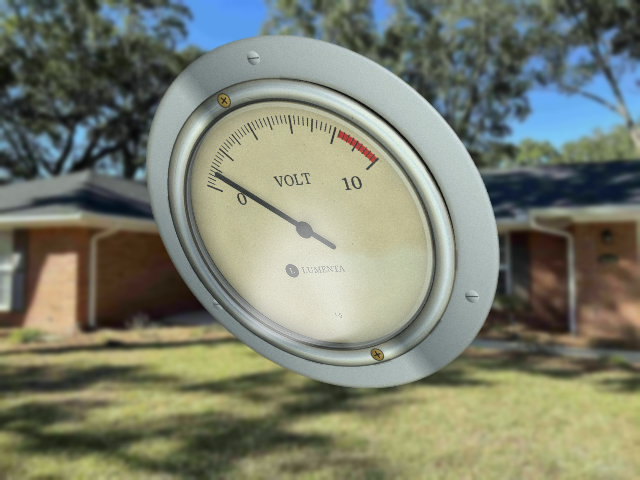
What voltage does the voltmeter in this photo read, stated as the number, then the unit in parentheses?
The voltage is 1 (V)
